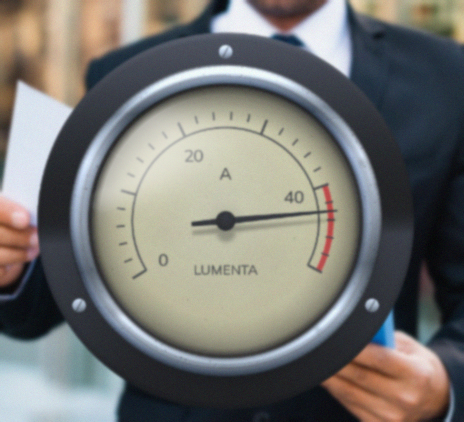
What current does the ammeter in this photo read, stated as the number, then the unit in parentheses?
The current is 43 (A)
